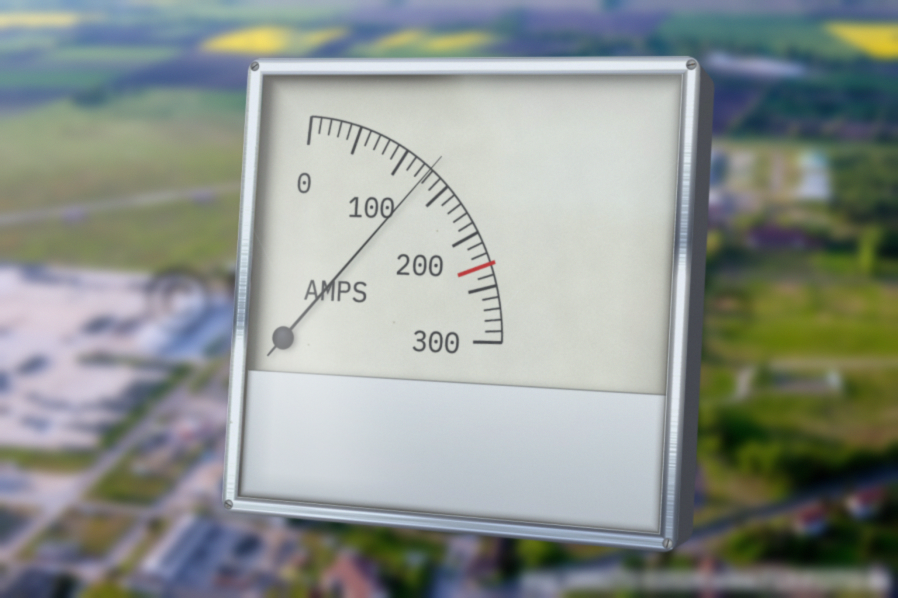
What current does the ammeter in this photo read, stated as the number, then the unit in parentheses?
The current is 130 (A)
